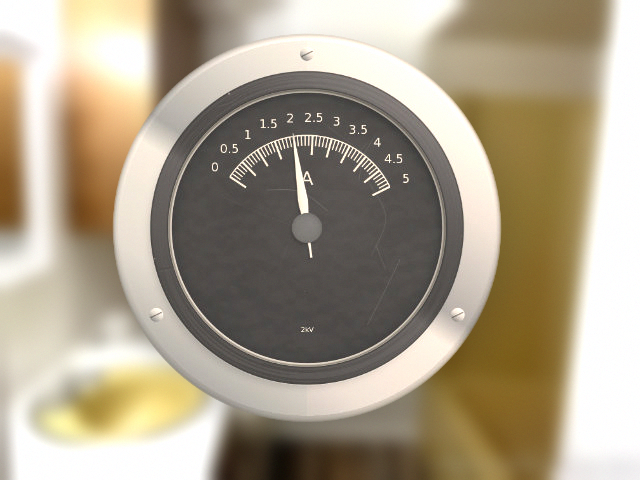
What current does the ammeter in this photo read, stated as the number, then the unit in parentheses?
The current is 2 (A)
